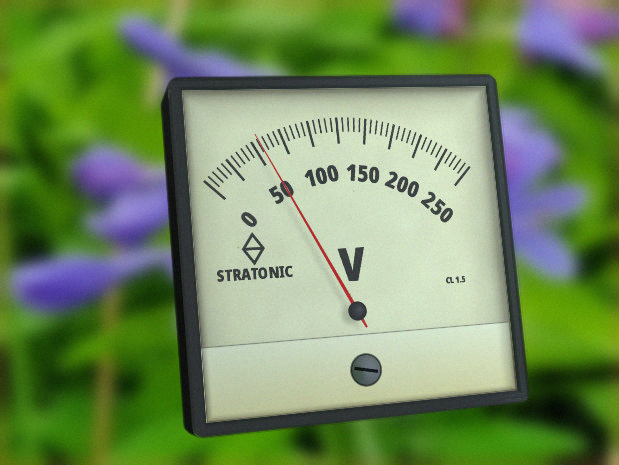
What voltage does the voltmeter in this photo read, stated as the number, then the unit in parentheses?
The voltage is 55 (V)
